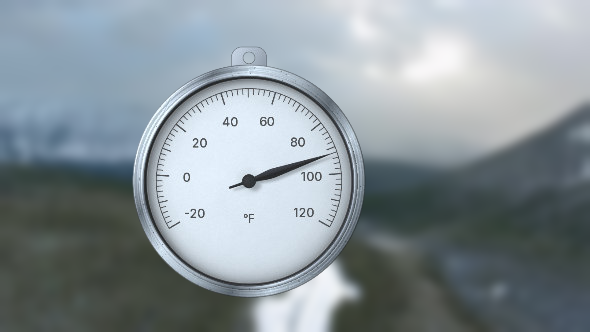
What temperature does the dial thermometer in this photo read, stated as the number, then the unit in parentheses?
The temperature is 92 (°F)
